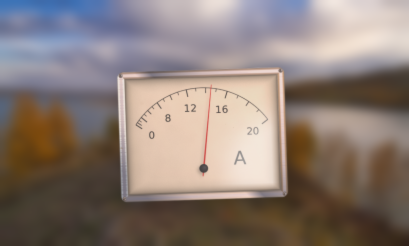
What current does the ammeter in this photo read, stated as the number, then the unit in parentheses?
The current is 14.5 (A)
